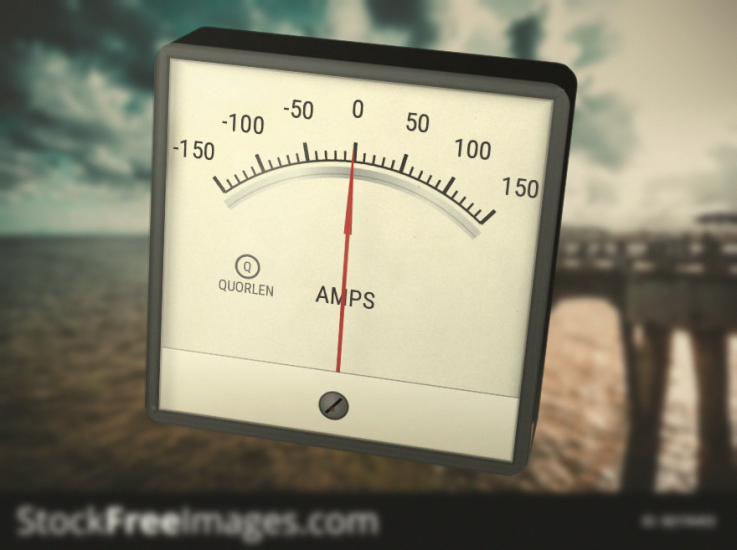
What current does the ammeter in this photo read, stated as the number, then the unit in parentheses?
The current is 0 (A)
